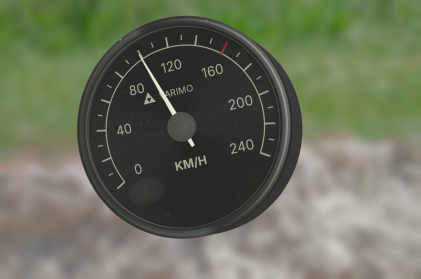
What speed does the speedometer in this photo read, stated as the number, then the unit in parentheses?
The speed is 100 (km/h)
